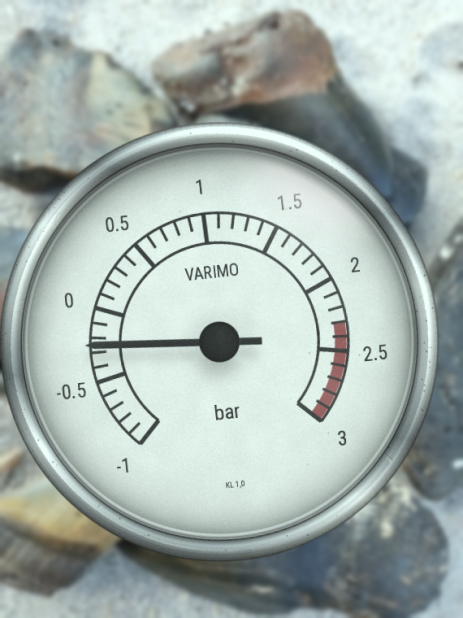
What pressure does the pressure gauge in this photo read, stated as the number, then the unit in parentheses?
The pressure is -0.25 (bar)
